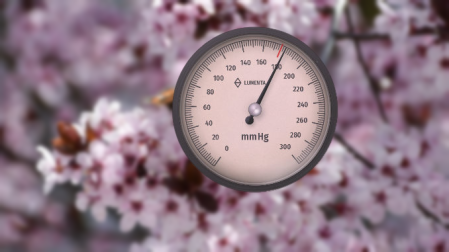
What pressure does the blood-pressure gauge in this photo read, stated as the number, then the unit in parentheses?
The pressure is 180 (mmHg)
